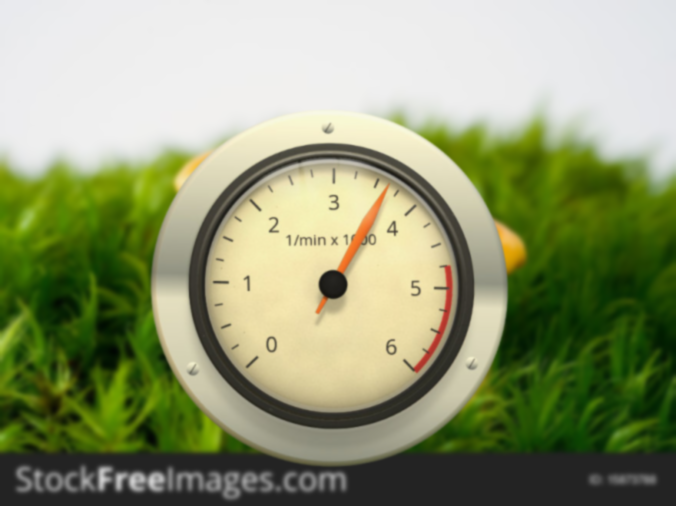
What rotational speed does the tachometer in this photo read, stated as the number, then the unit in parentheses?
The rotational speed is 3625 (rpm)
